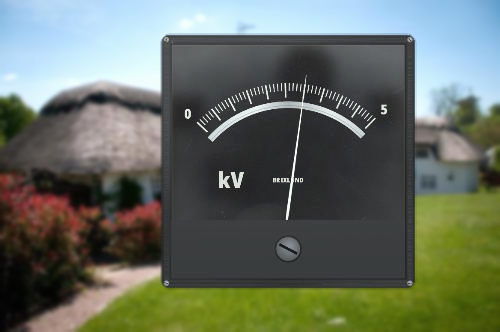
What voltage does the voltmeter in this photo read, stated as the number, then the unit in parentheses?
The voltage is 3 (kV)
